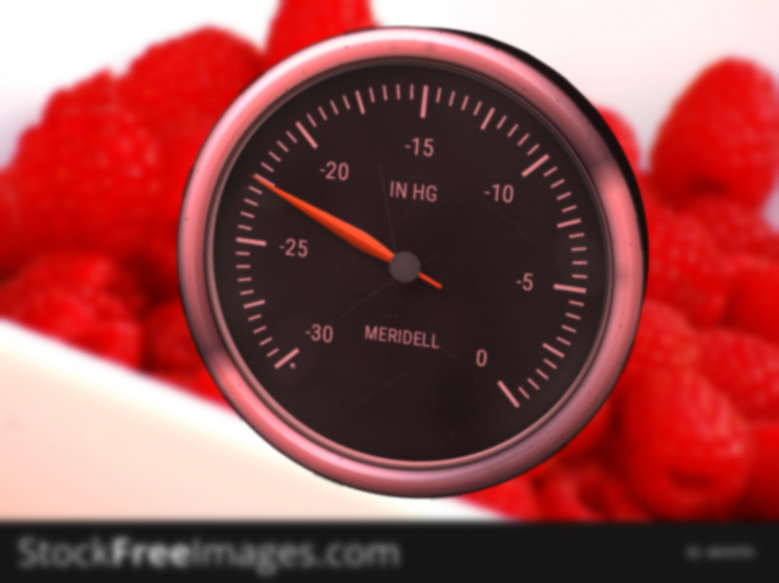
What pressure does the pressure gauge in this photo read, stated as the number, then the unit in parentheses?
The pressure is -22.5 (inHg)
